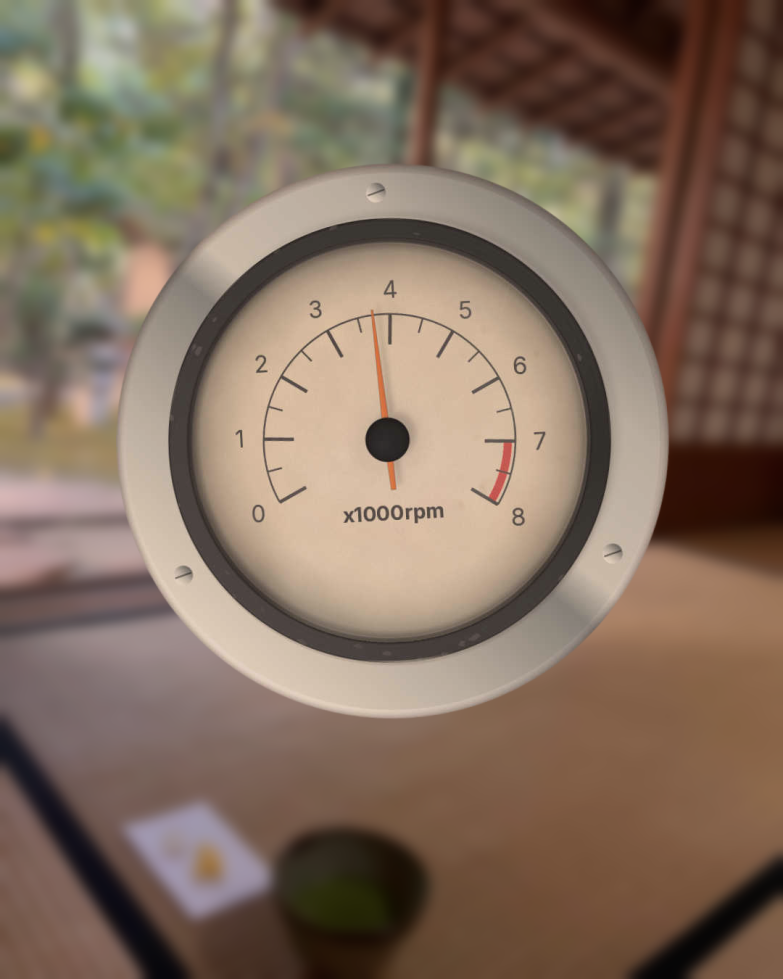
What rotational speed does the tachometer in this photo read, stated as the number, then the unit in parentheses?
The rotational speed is 3750 (rpm)
